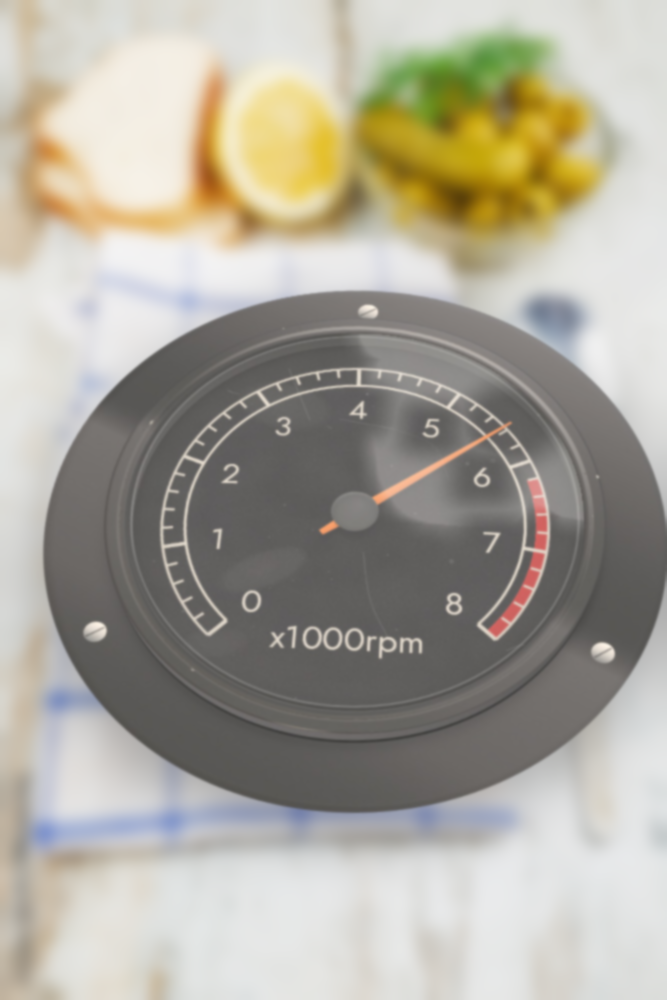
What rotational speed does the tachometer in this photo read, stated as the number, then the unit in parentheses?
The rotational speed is 5600 (rpm)
